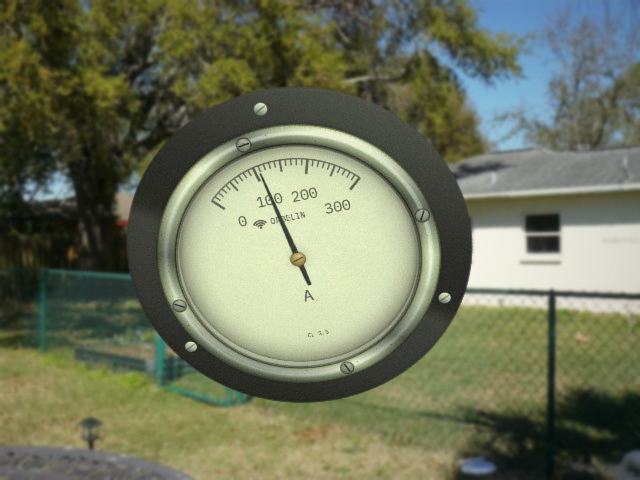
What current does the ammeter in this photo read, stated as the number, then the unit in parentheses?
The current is 110 (A)
